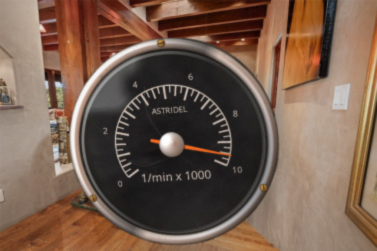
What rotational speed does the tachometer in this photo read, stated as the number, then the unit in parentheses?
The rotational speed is 9500 (rpm)
